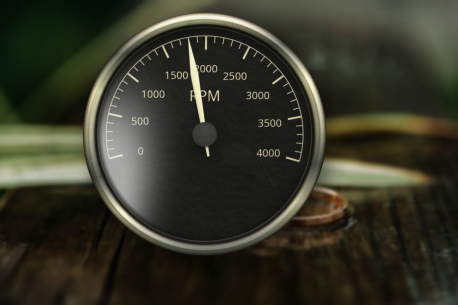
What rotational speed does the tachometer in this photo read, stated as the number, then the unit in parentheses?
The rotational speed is 1800 (rpm)
